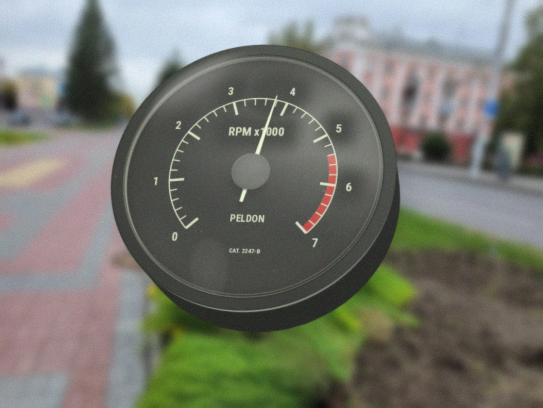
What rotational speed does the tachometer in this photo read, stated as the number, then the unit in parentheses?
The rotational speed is 3800 (rpm)
